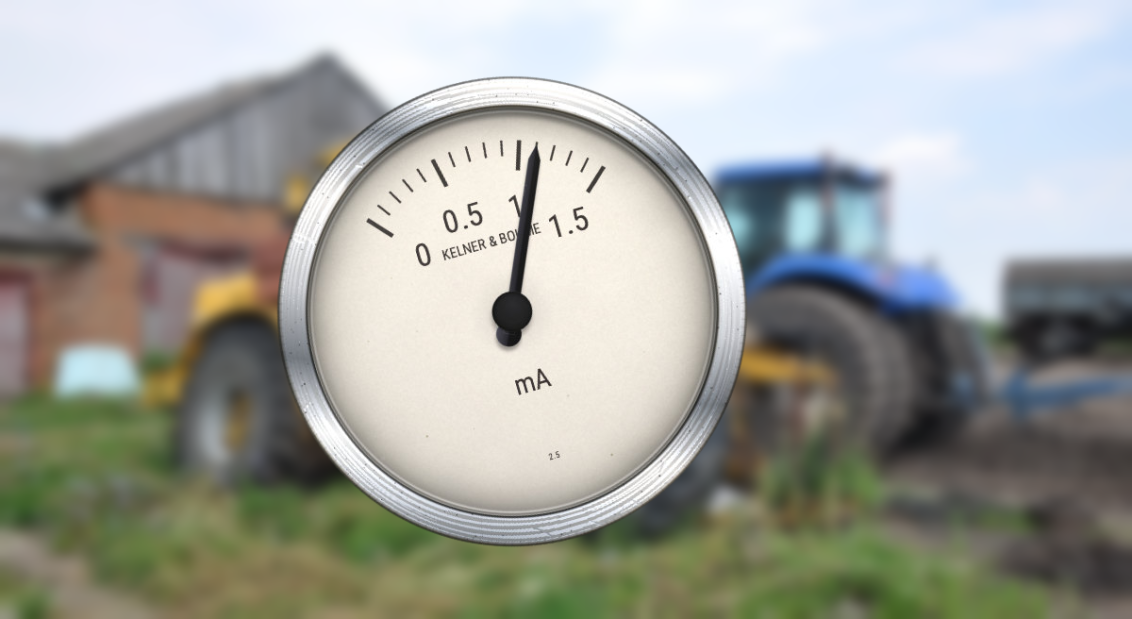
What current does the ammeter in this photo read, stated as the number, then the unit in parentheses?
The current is 1.1 (mA)
